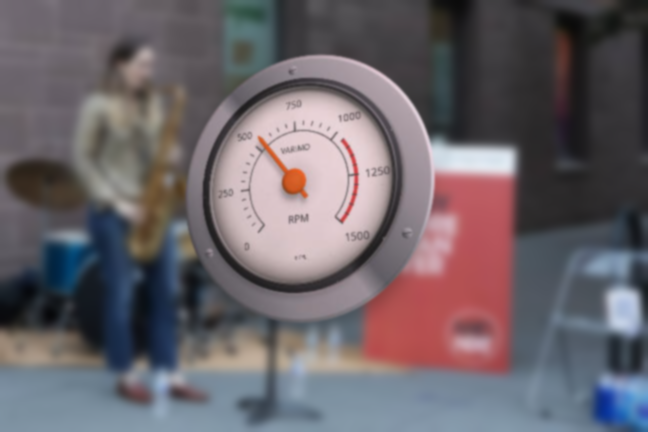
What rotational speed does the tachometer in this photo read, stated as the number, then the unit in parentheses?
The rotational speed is 550 (rpm)
